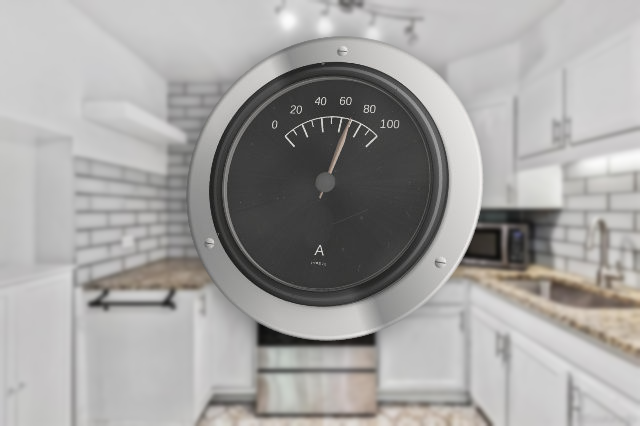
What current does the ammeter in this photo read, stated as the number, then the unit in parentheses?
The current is 70 (A)
